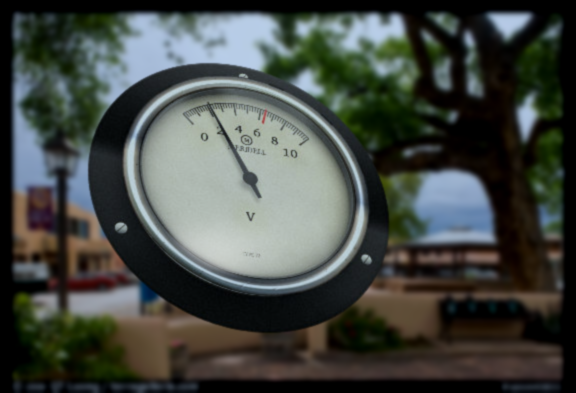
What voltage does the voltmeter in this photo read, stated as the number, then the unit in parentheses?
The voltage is 2 (V)
